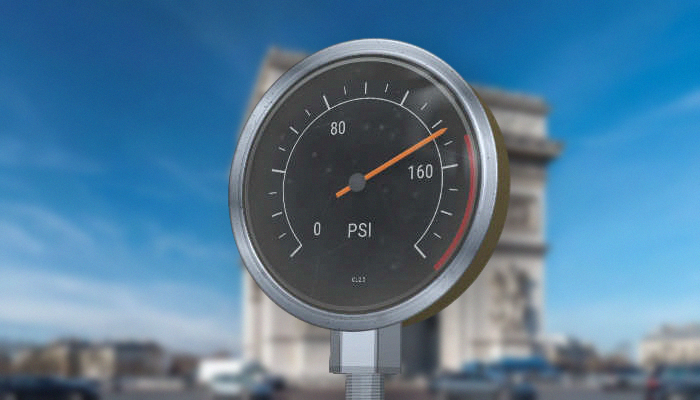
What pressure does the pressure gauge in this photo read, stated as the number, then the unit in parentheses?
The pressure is 145 (psi)
